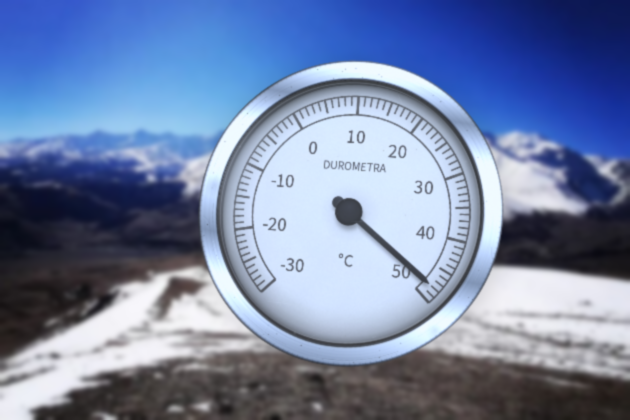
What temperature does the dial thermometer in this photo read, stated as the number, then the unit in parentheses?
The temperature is 48 (°C)
